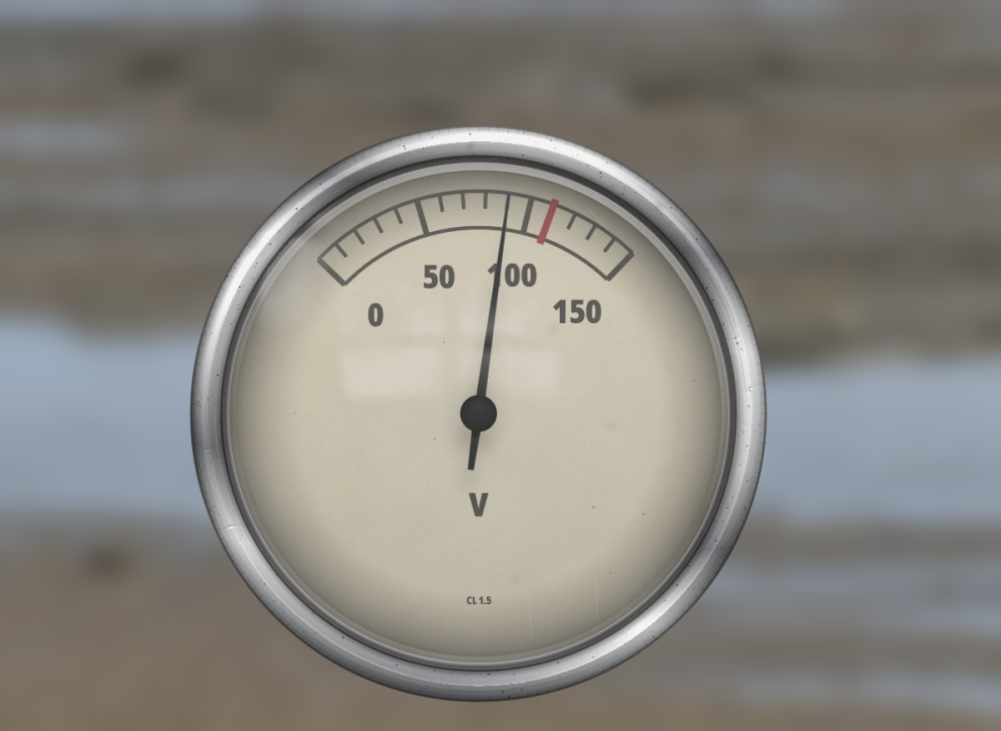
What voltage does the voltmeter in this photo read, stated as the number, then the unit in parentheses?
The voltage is 90 (V)
